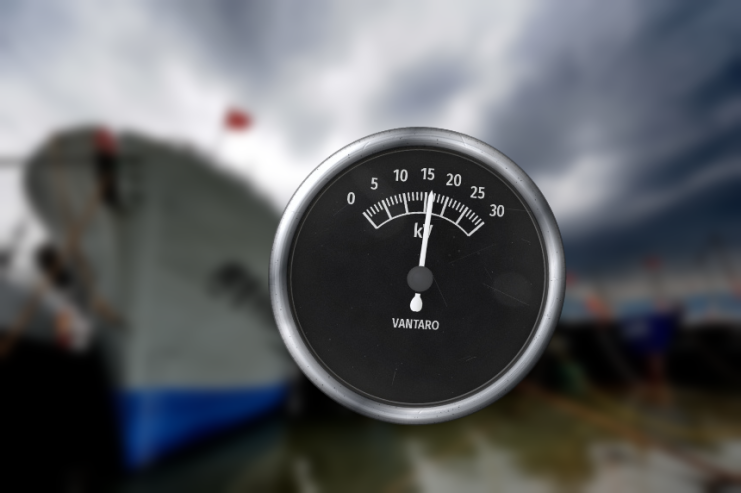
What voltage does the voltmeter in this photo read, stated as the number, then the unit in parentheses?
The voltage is 16 (kV)
